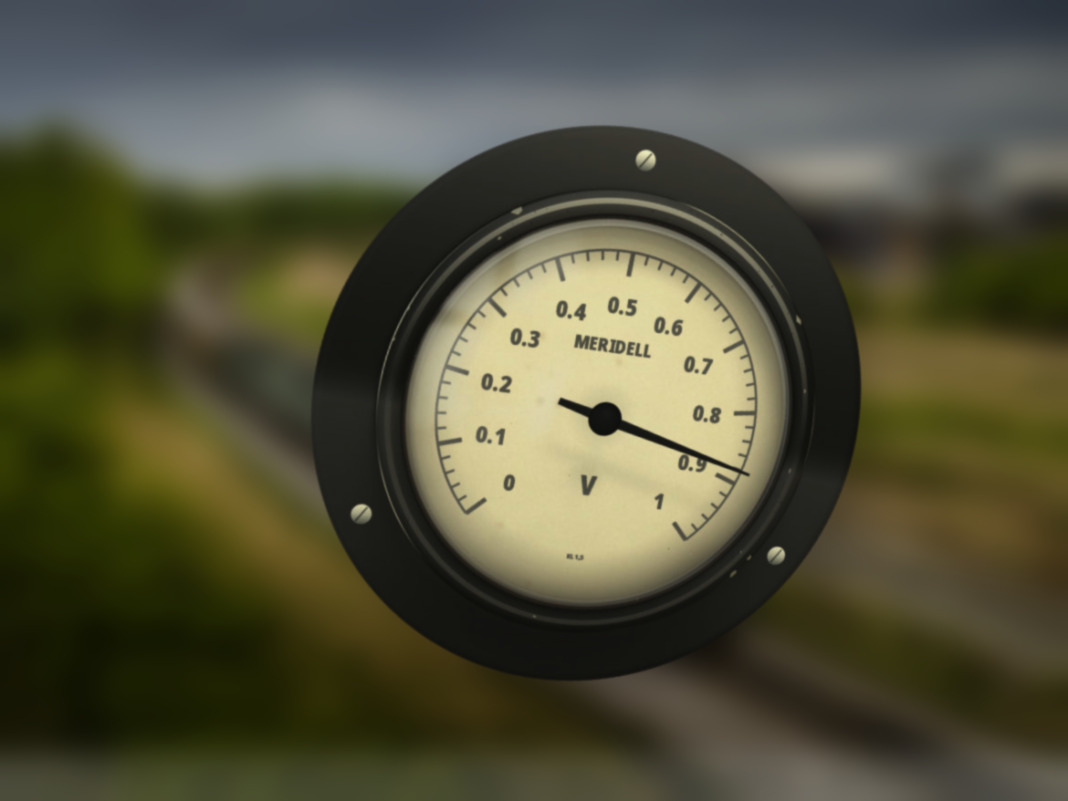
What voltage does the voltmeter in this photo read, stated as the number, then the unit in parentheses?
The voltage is 0.88 (V)
